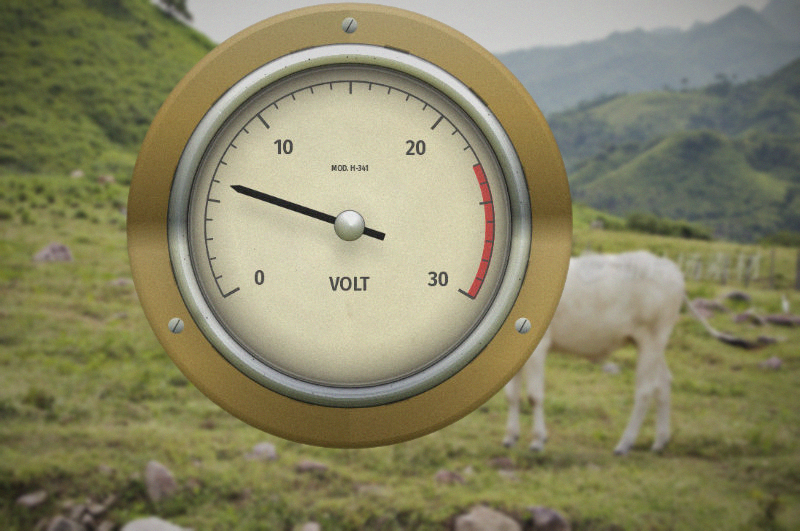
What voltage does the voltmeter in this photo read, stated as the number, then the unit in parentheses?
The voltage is 6 (V)
